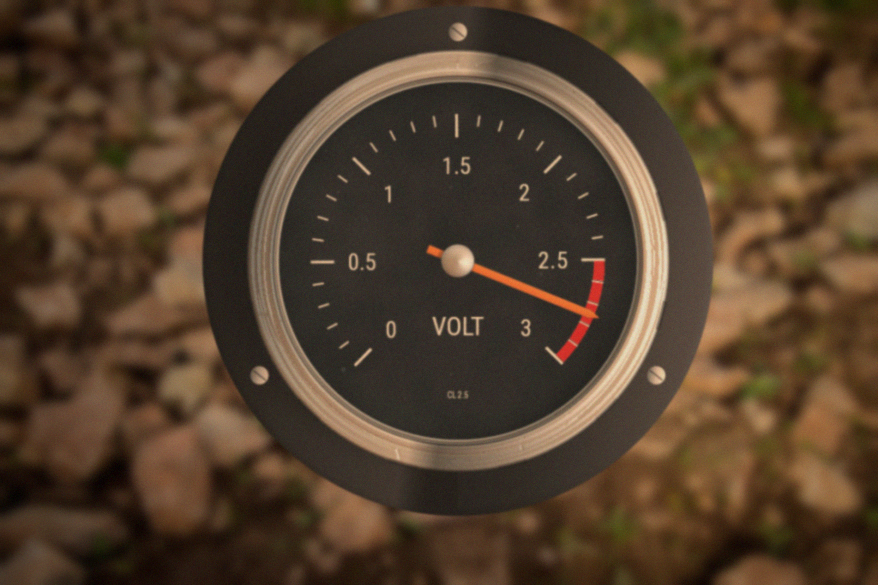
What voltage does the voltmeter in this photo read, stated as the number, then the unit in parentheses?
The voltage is 2.75 (V)
